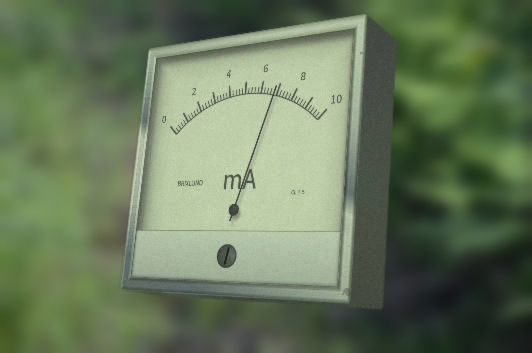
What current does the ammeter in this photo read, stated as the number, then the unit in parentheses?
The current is 7 (mA)
